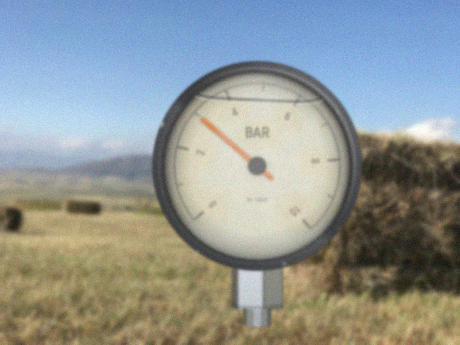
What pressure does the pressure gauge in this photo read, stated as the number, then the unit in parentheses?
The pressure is 3 (bar)
